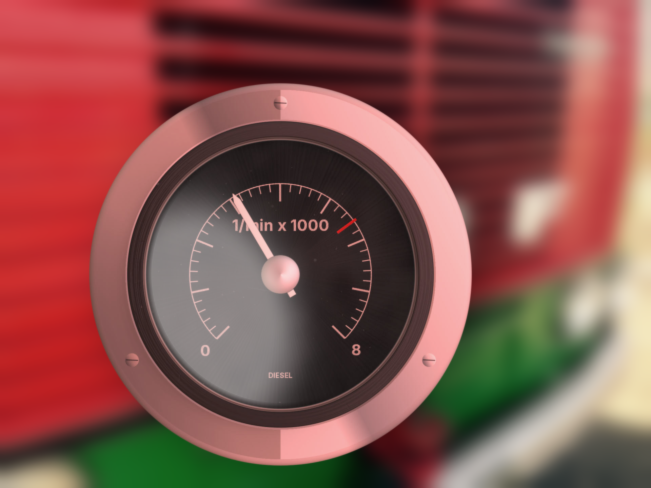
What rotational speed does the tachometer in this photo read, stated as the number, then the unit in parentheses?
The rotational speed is 3100 (rpm)
